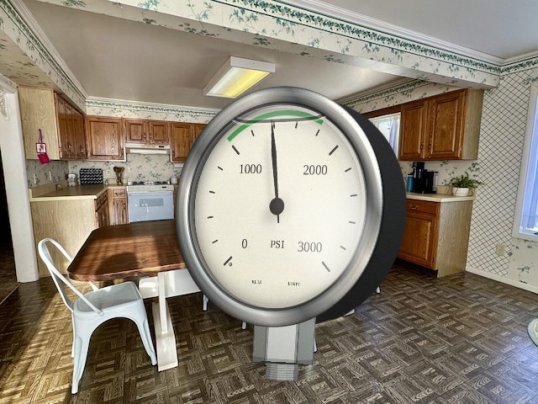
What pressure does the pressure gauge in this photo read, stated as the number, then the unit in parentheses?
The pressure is 1400 (psi)
